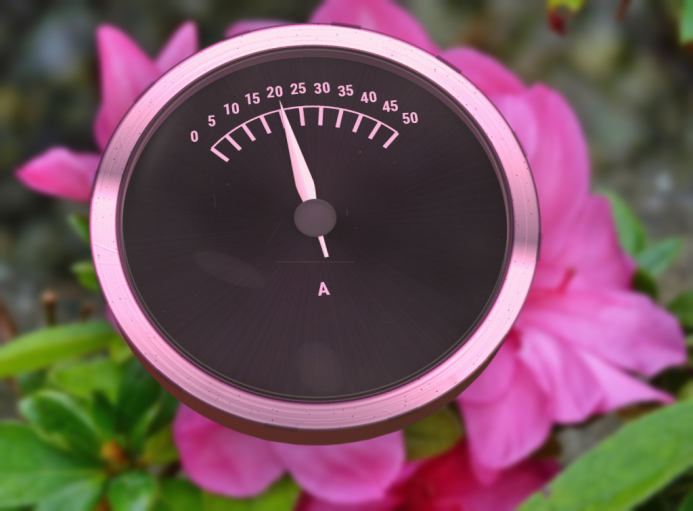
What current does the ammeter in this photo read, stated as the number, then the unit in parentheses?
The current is 20 (A)
